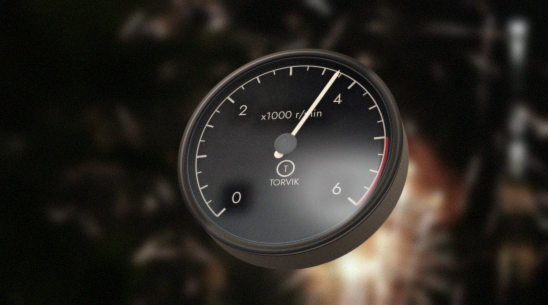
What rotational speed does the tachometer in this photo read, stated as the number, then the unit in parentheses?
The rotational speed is 3750 (rpm)
